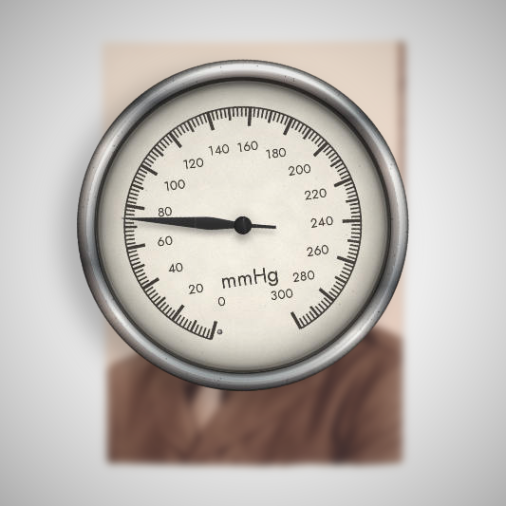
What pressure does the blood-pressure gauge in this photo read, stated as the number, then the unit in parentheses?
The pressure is 74 (mmHg)
